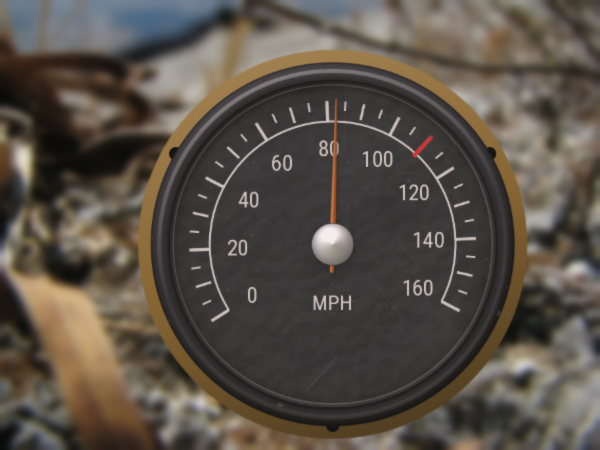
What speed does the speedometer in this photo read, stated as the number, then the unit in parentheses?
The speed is 82.5 (mph)
